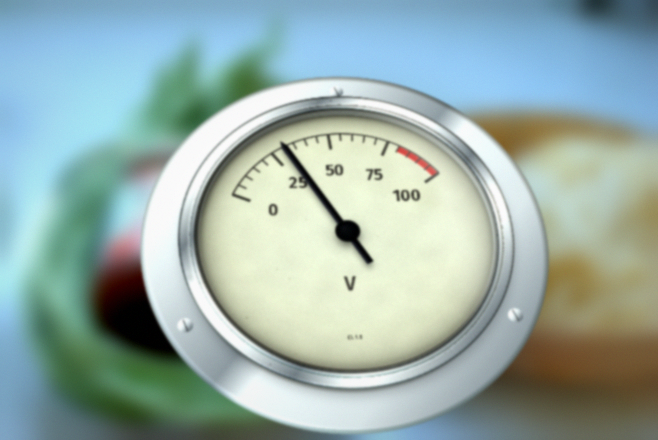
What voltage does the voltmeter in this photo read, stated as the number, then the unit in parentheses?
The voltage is 30 (V)
